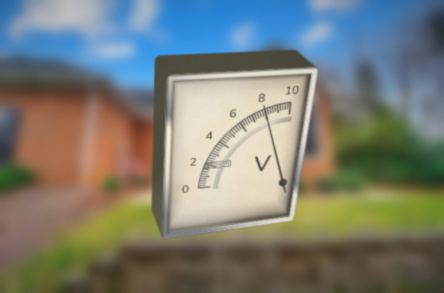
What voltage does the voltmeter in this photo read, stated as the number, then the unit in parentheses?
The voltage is 8 (V)
